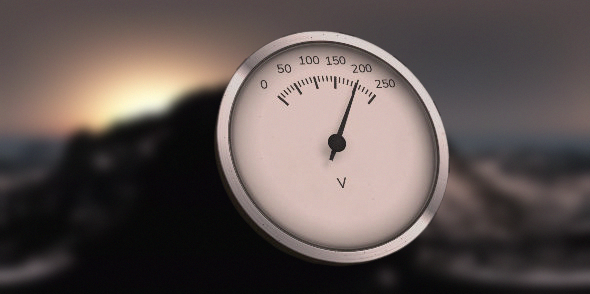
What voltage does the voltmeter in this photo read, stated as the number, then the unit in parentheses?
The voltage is 200 (V)
